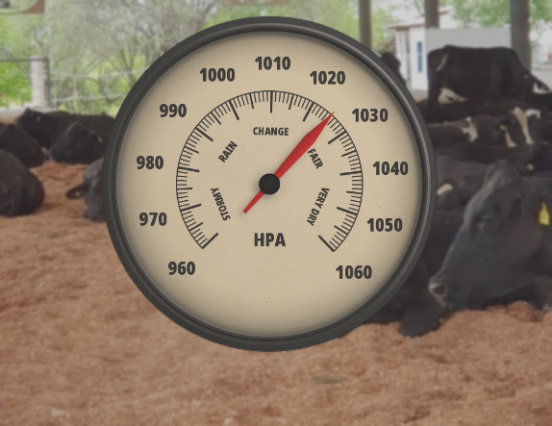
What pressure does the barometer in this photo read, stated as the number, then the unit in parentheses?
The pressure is 1025 (hPa)
